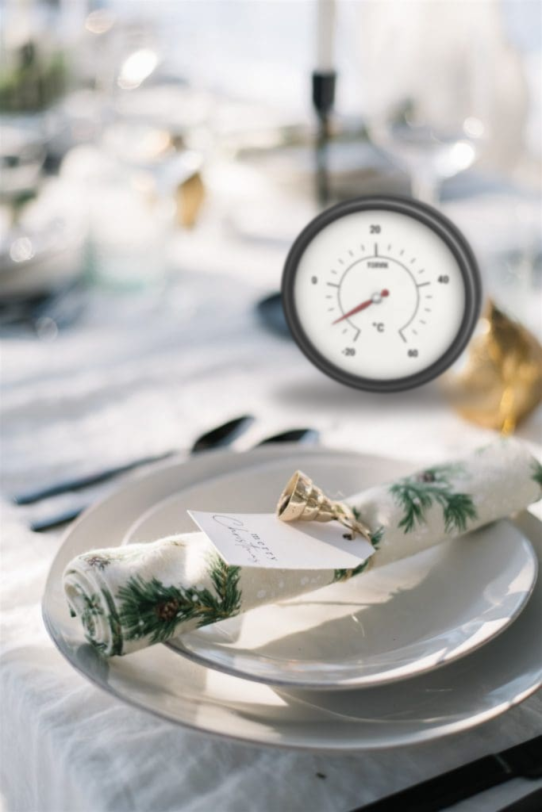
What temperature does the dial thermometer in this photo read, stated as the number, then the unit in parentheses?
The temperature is -12 (°C)
